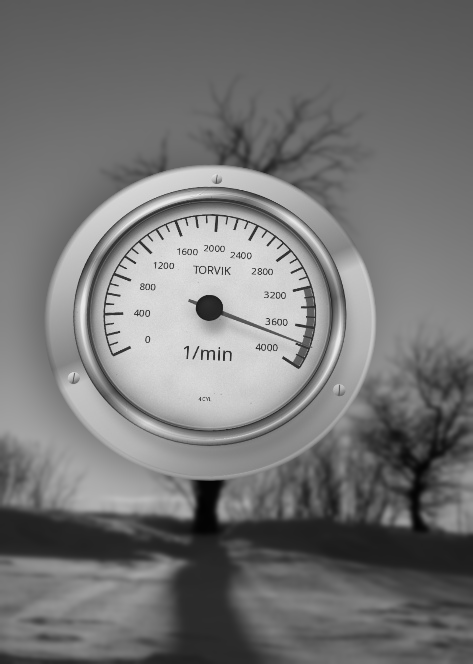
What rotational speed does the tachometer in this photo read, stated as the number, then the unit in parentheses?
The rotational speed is 3800 (rpm)
